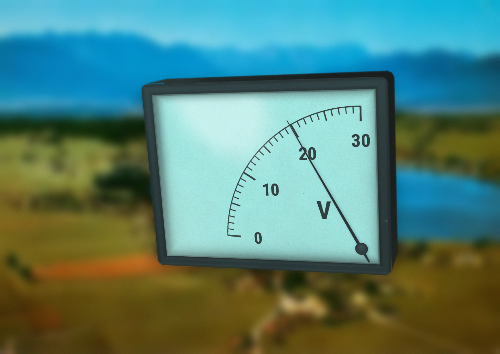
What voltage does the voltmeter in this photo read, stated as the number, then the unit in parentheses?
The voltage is 20 (V)
